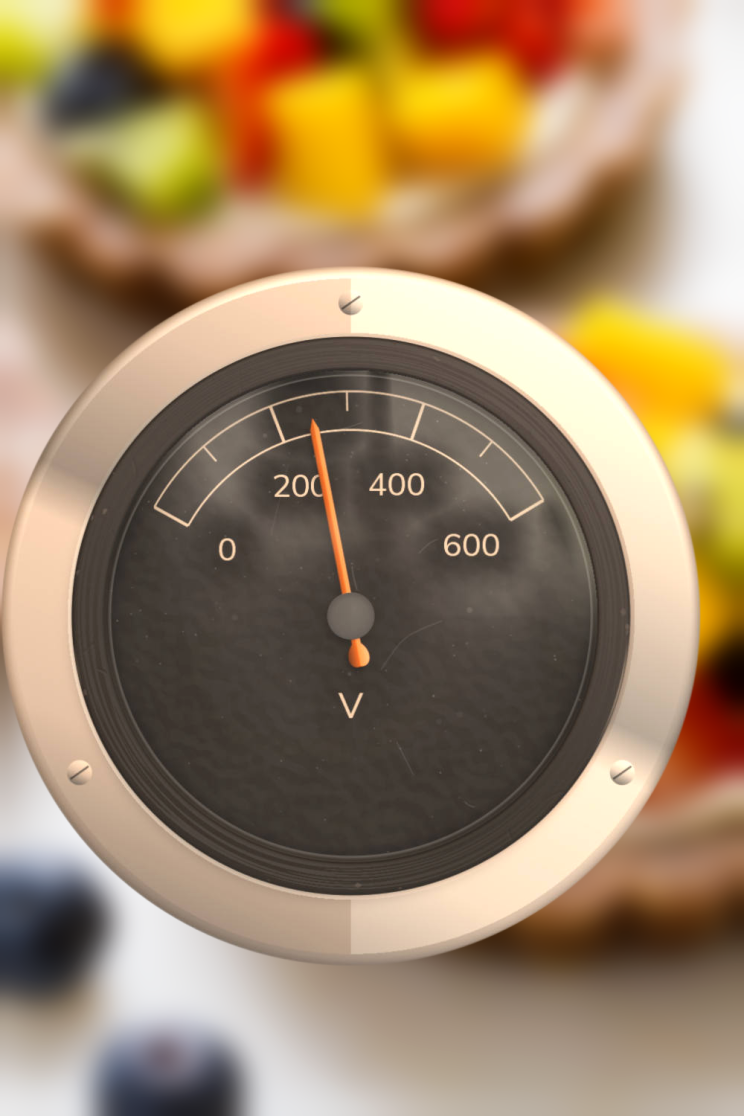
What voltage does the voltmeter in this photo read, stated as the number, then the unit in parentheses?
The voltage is 250 (V)
